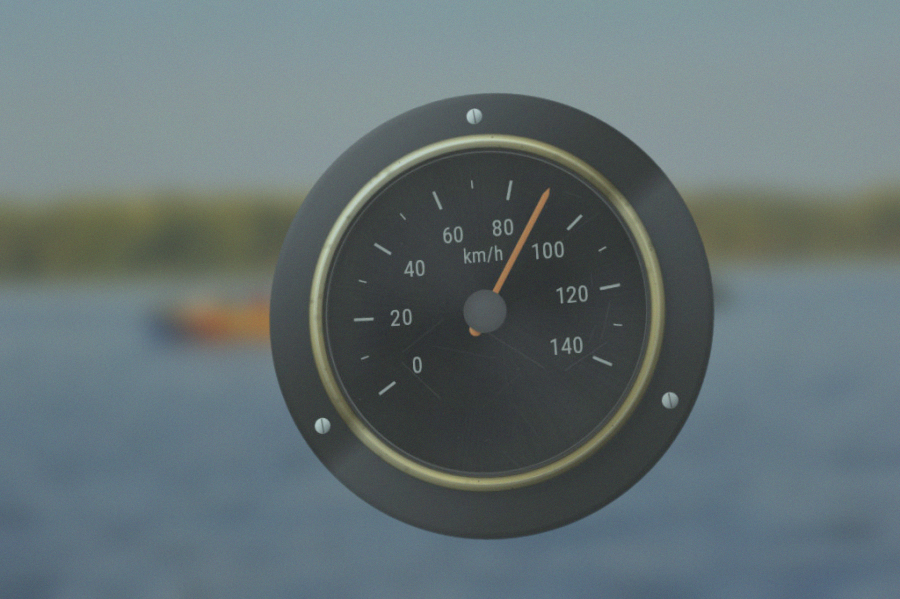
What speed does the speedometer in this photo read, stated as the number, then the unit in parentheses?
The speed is 90 (km/h)
